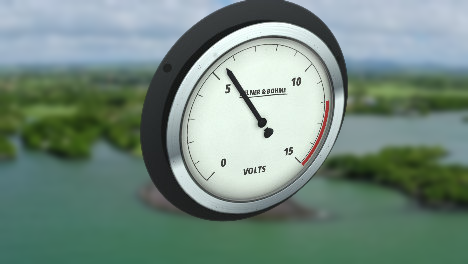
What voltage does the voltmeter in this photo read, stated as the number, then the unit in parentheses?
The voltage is 5.5 (V)
